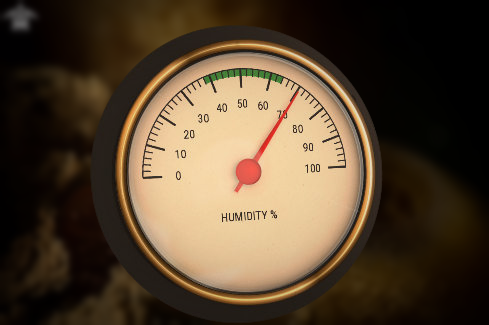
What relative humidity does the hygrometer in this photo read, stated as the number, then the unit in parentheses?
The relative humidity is 70 (%)
